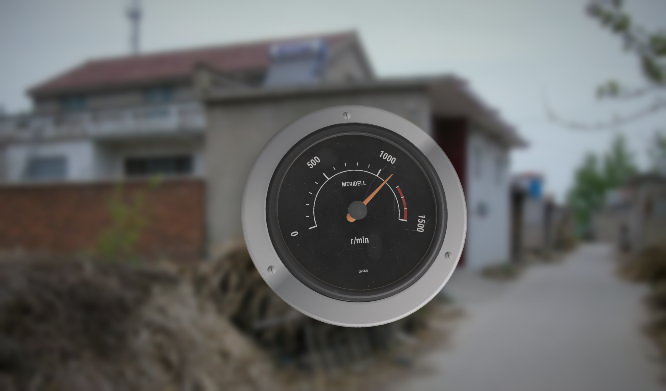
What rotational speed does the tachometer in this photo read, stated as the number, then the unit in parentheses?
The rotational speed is 1100 (rpm)
